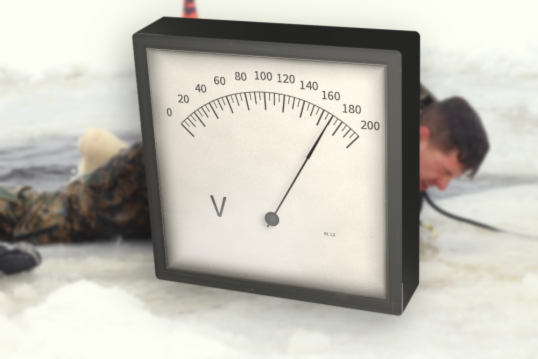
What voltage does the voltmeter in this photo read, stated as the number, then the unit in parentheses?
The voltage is 170 (V)
